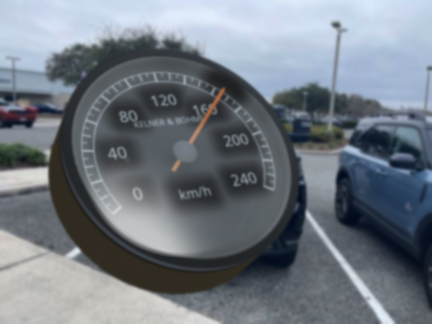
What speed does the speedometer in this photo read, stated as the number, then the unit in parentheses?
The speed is 165 (km/h)
